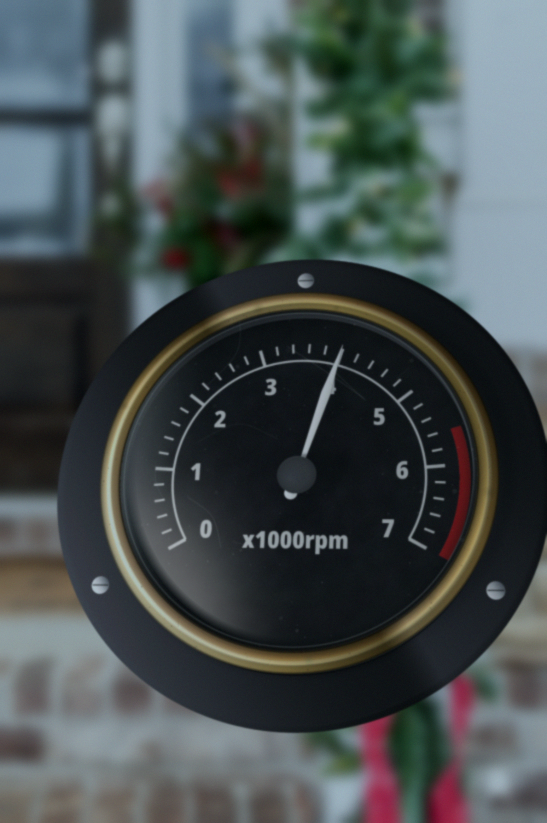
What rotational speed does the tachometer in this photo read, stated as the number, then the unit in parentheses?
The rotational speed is 4000 (rpm)
